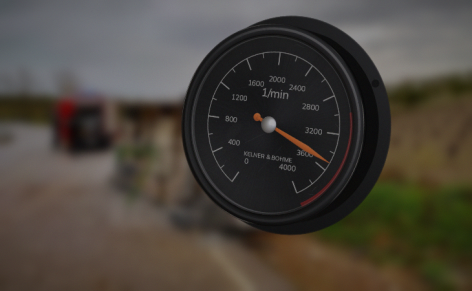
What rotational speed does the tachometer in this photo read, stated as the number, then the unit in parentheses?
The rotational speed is 3500 (rpm)
